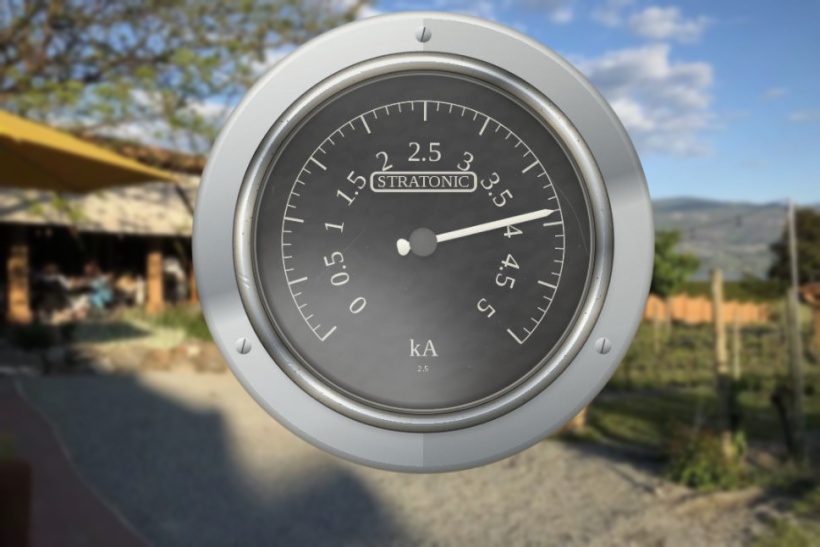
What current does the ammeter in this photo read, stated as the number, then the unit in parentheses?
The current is 3.9 (kA)
